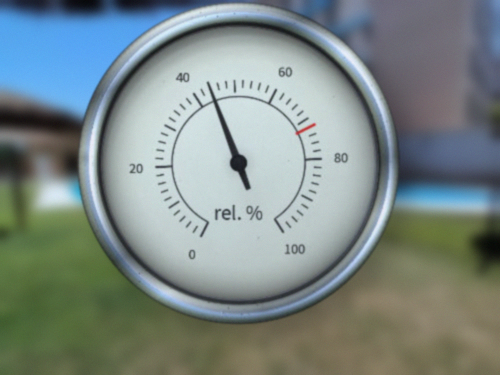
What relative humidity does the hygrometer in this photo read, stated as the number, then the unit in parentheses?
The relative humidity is 44 (%)
